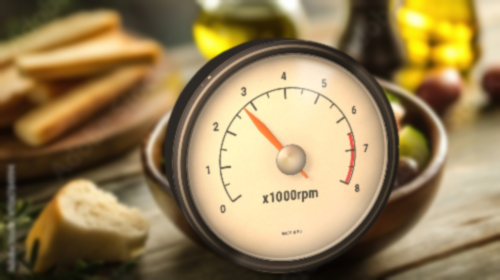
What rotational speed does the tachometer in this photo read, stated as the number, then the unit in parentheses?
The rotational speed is 2750 (rpm)
